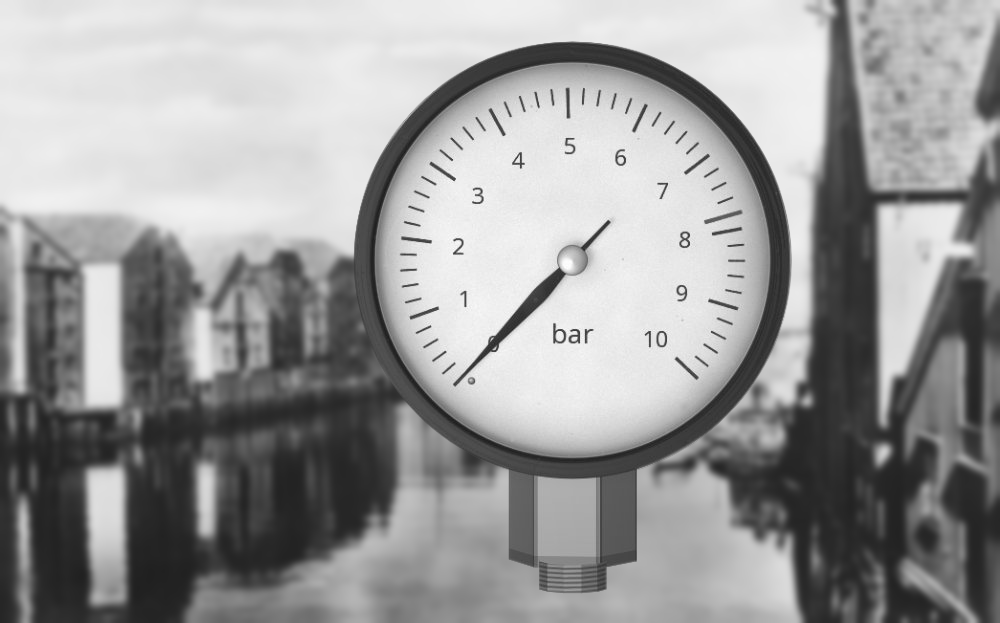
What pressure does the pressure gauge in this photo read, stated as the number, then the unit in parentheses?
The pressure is 0 (bar)
